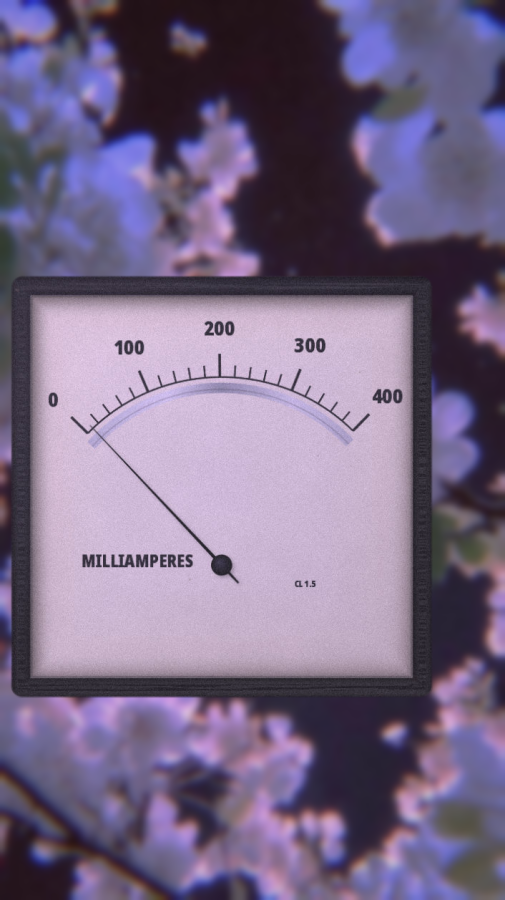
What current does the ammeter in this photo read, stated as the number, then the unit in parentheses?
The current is 10 (mA)
